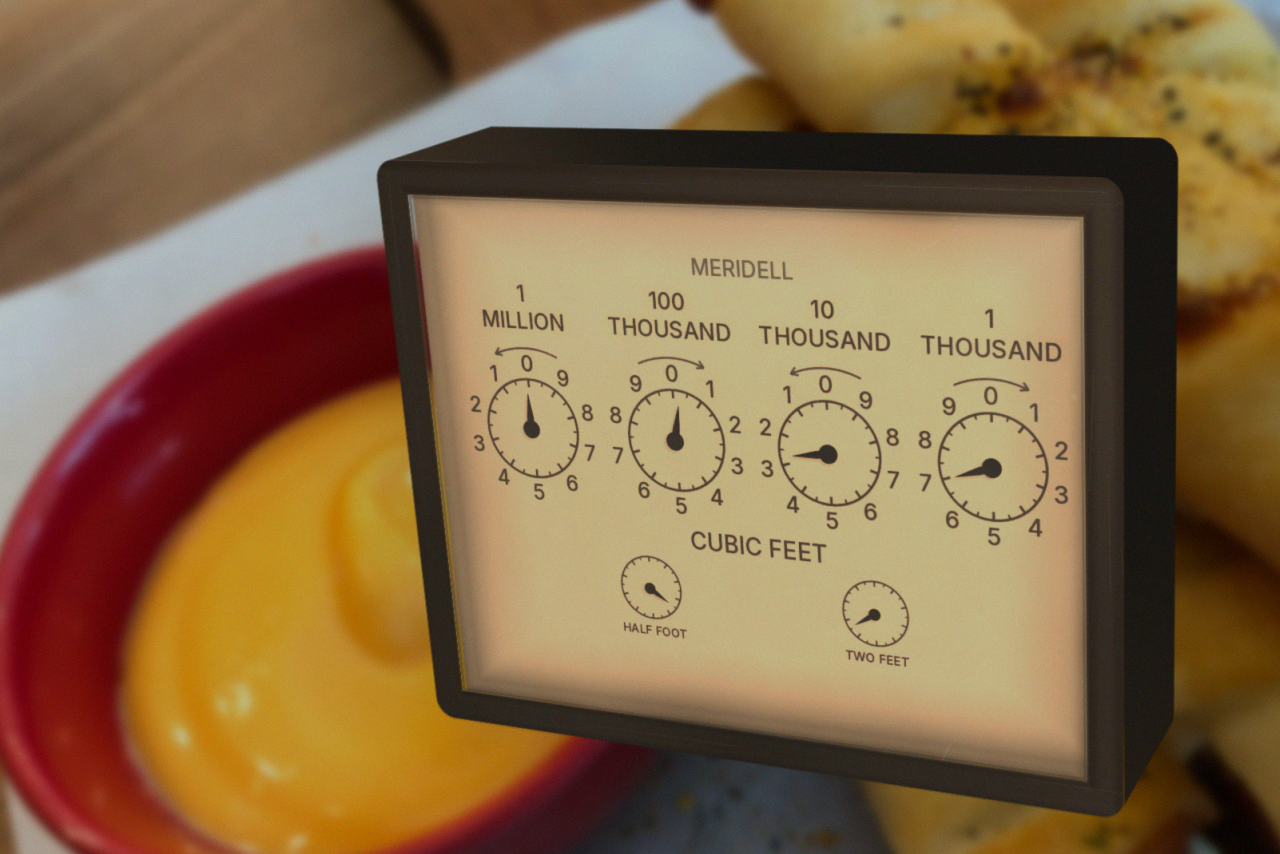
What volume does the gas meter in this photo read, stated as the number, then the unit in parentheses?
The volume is 2700 (ft³)
